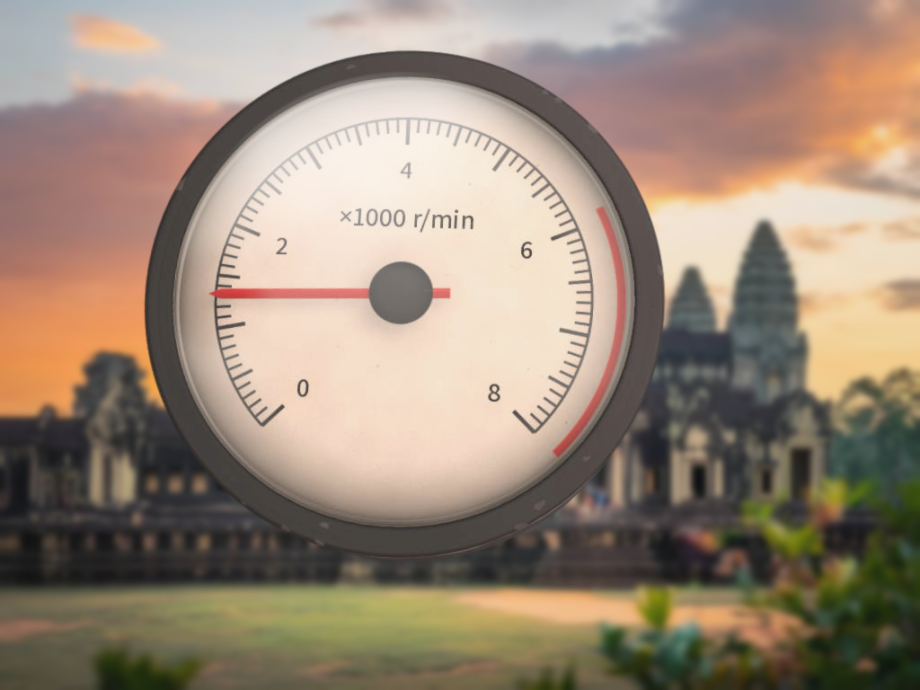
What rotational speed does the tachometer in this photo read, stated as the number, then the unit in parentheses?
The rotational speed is 1300 (rpm)
